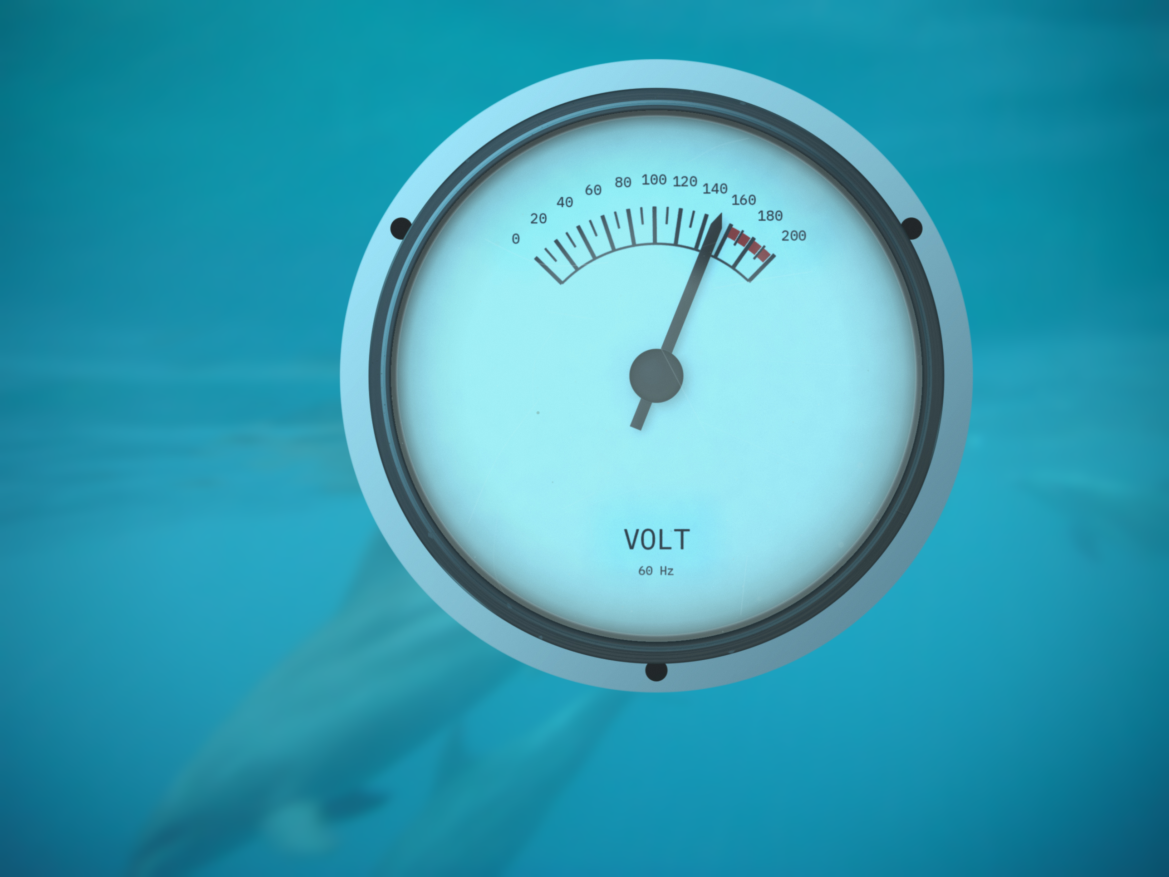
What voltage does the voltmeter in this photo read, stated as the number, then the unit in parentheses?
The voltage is 150 (V)
